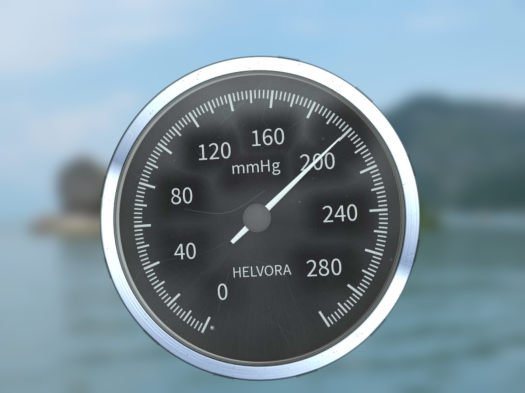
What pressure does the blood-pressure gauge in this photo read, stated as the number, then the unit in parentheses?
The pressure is 200 (mmHg)
